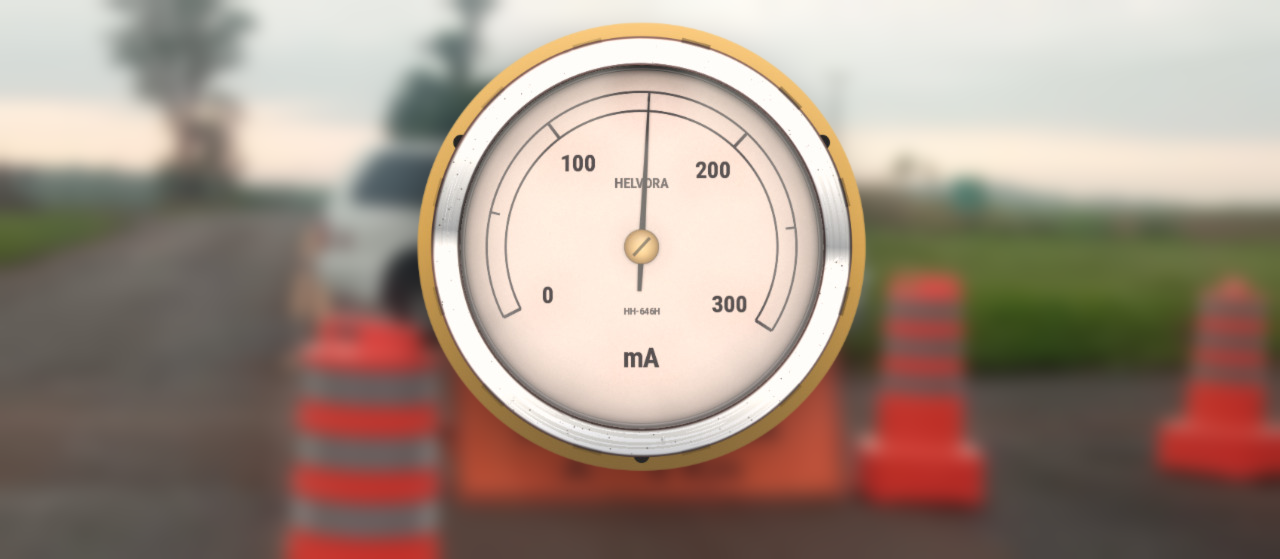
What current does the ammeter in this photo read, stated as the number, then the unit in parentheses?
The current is 150 (mA)
